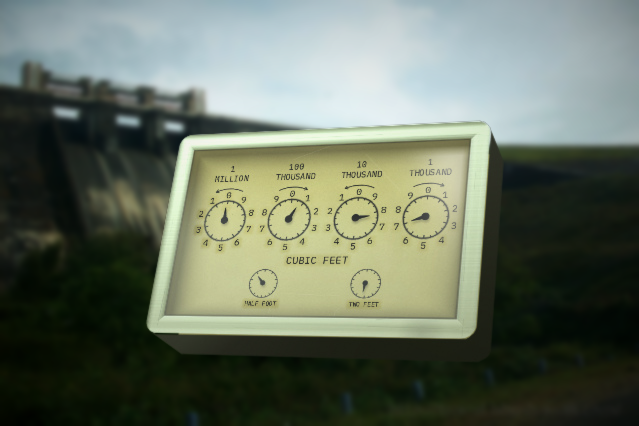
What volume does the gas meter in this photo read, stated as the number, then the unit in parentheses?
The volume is 7700 (ft³)
